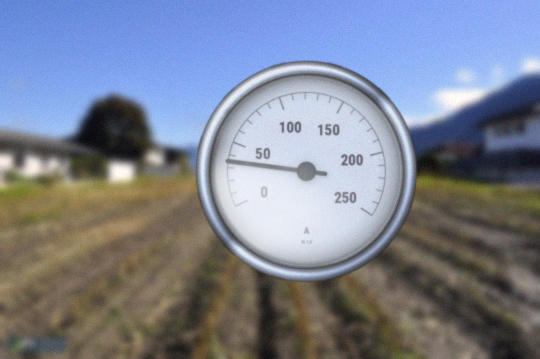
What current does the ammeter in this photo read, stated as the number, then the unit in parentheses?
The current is 35 (A)
